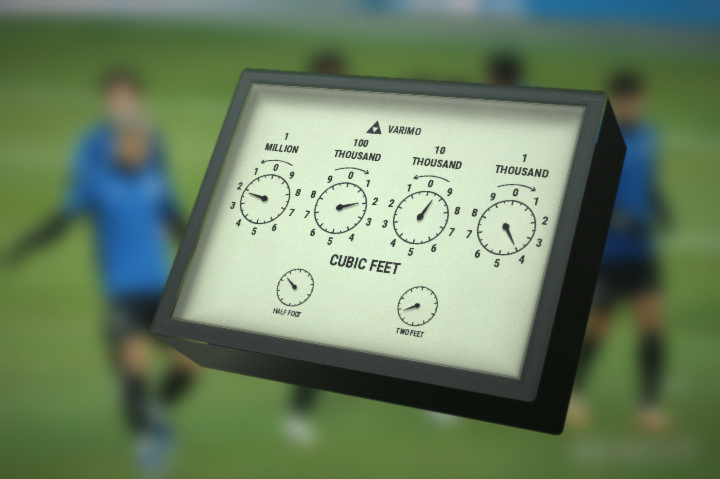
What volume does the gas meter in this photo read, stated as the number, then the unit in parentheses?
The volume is 219400 (ft³)
